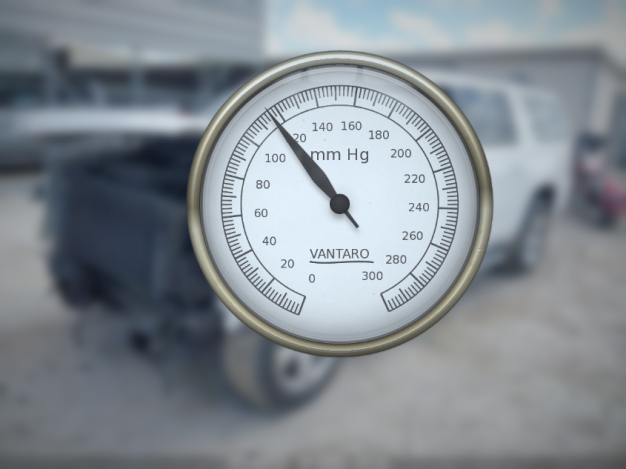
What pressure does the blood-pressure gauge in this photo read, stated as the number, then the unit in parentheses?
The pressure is 116 (mmHg)
